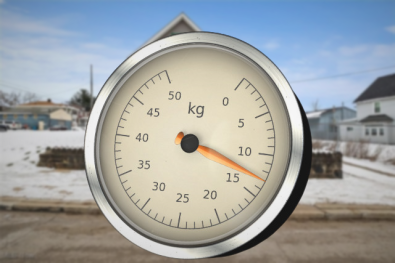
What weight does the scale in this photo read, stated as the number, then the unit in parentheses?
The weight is 13 (kg)
